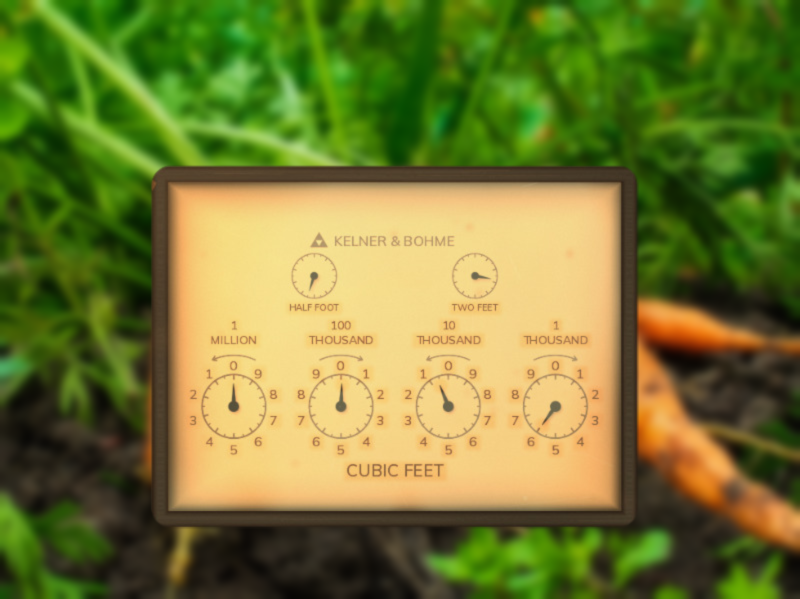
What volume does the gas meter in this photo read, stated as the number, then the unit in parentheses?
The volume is 600 (ft³)
